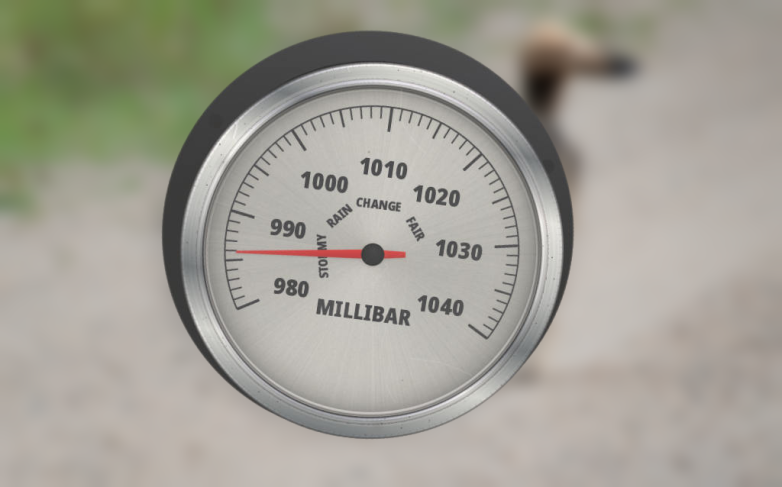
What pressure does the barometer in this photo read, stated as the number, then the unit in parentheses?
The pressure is 986 (mbar)
